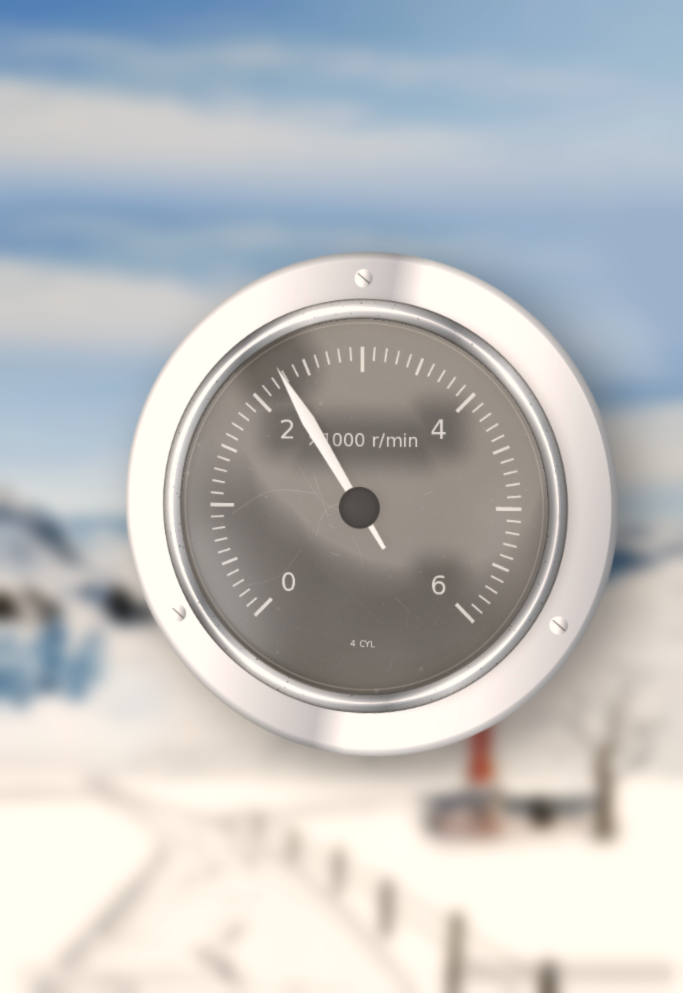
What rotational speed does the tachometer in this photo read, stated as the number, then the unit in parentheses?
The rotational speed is 2300 (rpm)
